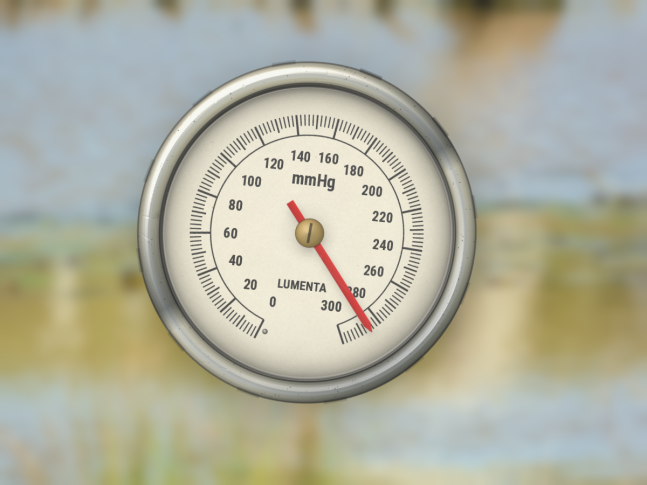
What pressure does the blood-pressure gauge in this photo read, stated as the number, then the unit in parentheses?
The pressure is 286 (mmHg)
